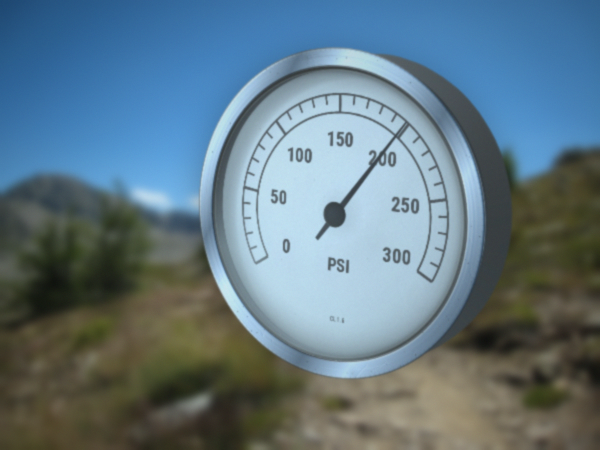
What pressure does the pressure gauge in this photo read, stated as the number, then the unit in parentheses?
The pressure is 200 (psi)
